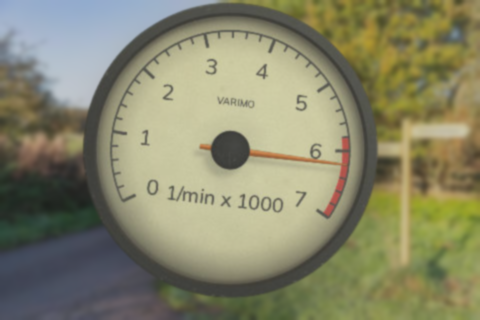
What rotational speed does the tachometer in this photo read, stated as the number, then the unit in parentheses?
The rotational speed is 6200 (rpm)
